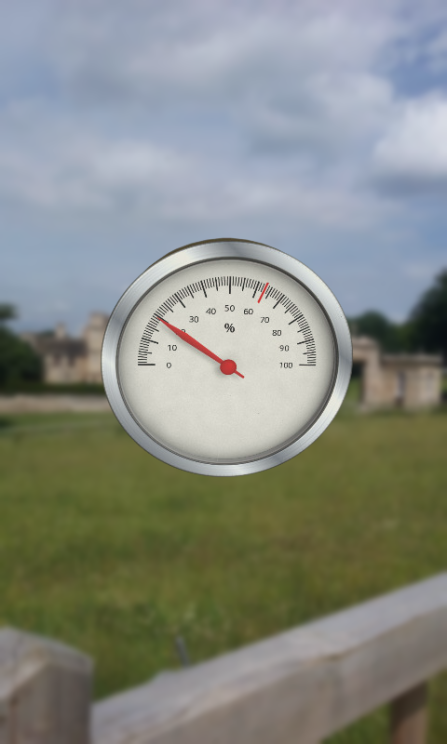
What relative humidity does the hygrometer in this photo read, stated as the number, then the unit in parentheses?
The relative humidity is 20 (%)
